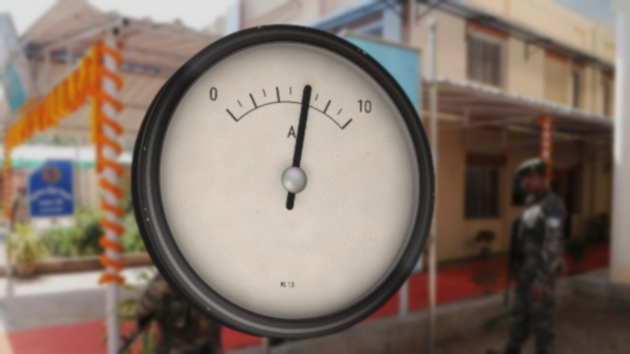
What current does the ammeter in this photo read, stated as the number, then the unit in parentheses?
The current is 6 (A)
